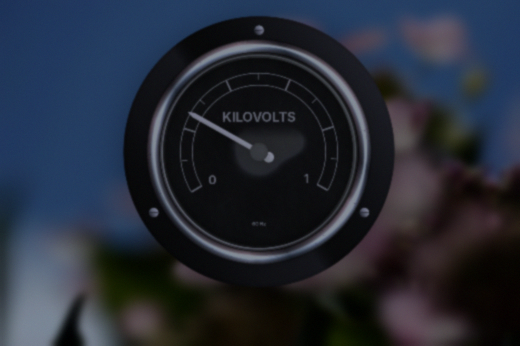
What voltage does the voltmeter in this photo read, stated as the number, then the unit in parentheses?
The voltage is 0.25 (kV)
